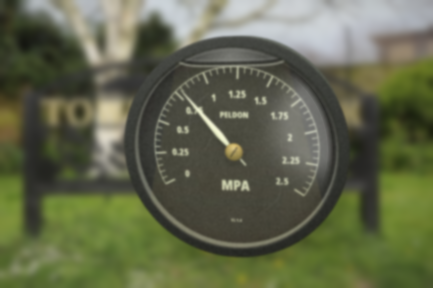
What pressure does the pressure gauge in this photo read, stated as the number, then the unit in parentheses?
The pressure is 0.8 (MPa)
